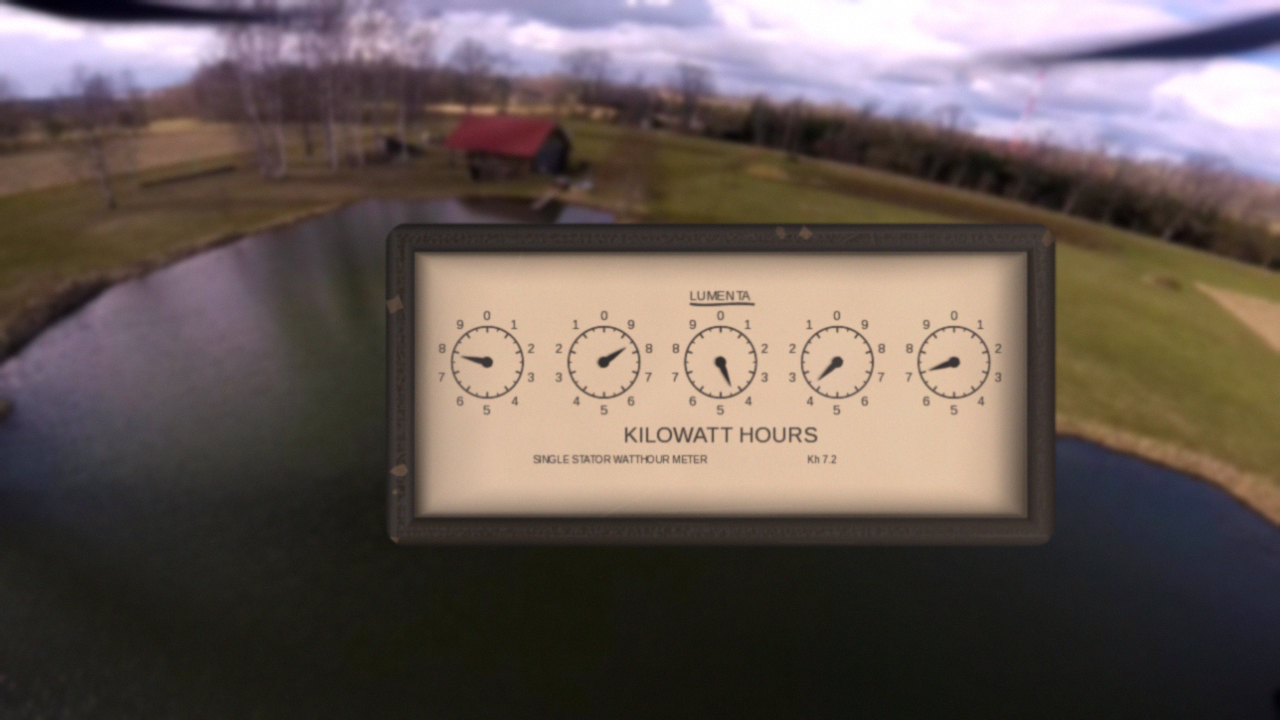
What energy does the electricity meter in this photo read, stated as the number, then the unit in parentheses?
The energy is 78437 (kWh)
